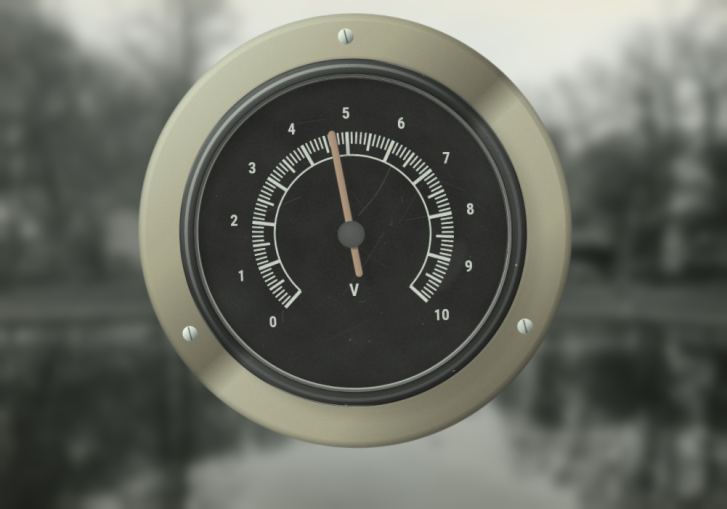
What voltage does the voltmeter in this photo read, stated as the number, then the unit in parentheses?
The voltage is 4.7 (V)
